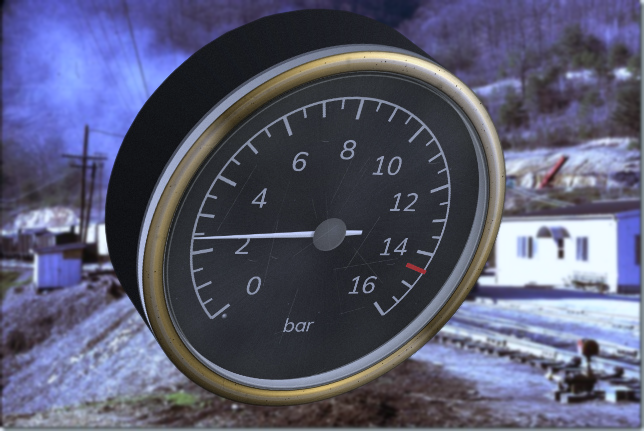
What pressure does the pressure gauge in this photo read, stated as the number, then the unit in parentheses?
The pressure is 2.5 (bar)
